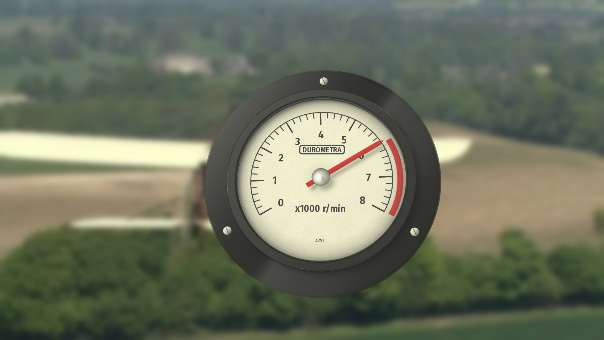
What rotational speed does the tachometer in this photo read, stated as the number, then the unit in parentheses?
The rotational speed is 6000 (rpm)
